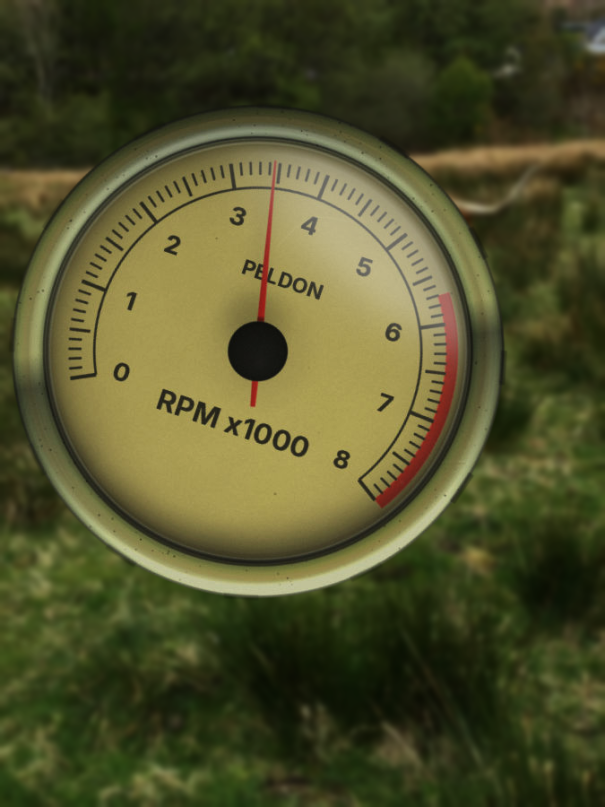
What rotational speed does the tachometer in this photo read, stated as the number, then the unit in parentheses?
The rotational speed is 3450 (rpm)
